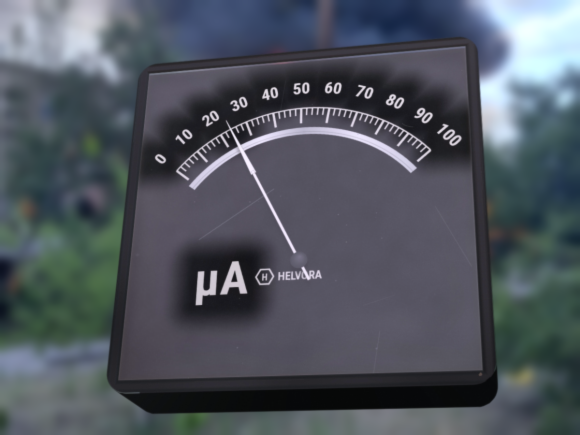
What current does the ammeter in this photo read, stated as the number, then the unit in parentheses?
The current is 24 (µA)
